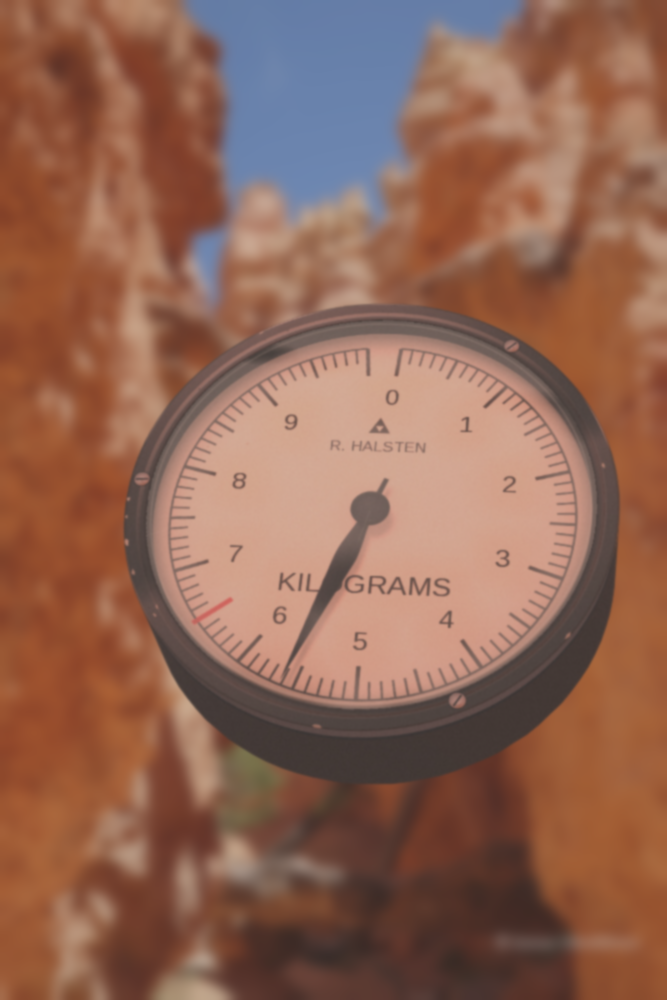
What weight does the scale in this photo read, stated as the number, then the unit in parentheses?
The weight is 5.6 (kg)
